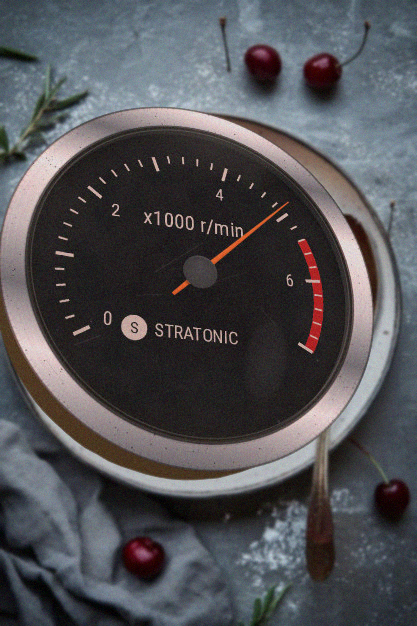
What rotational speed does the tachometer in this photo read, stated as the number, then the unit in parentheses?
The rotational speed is 4900 (rpm)
